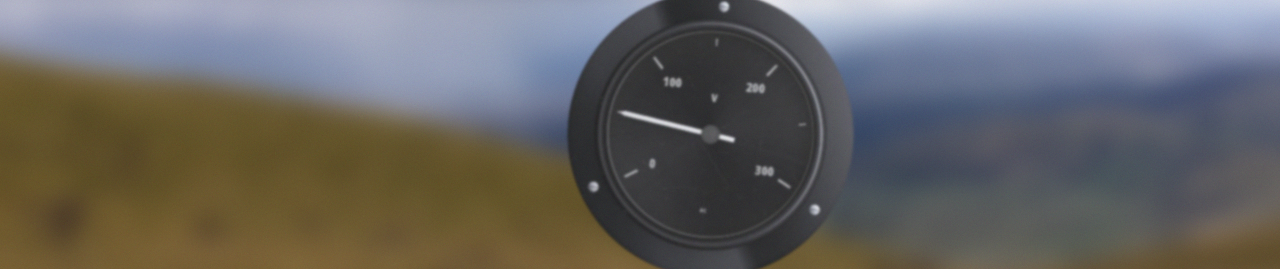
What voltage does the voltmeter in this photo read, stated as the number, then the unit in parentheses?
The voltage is 50 (V)
